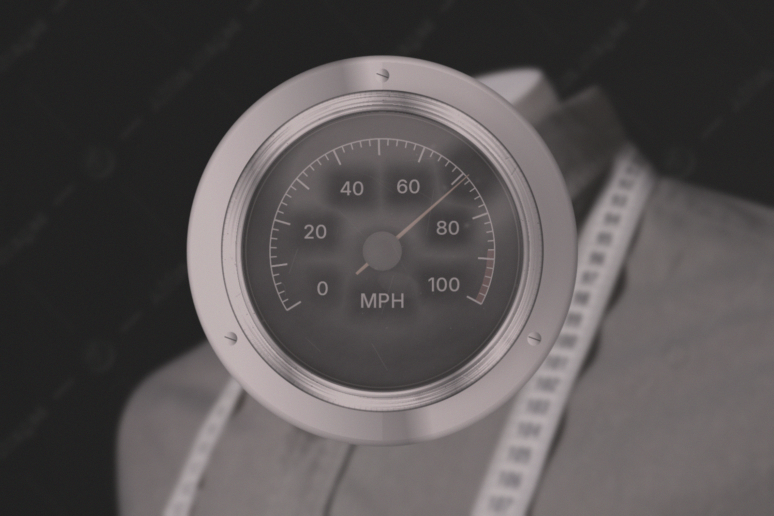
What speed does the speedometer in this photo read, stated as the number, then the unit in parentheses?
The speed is 71 (mph)
